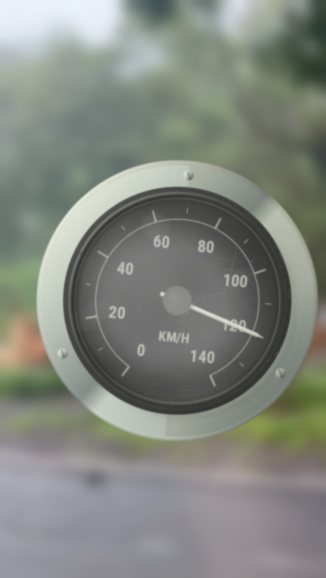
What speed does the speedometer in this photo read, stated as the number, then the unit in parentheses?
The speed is 120 (km/h)
